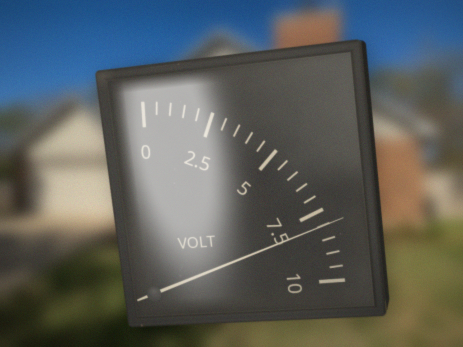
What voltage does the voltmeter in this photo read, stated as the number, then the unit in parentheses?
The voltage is 8 (V)
